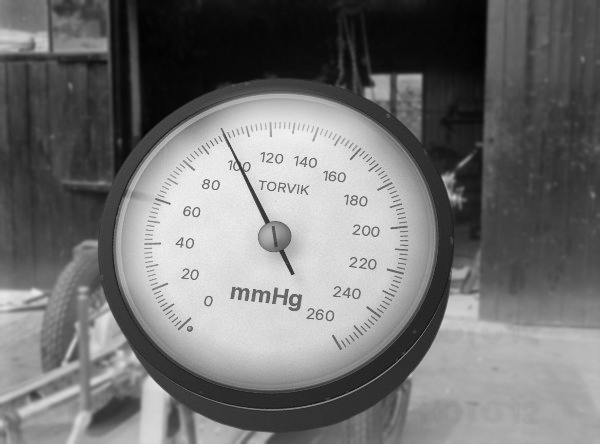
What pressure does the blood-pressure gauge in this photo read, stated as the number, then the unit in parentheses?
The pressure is 100 (mmHg)
